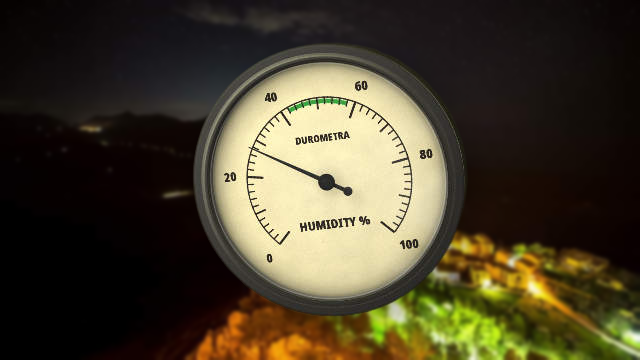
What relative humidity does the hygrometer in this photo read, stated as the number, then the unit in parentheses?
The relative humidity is 28 (%)
